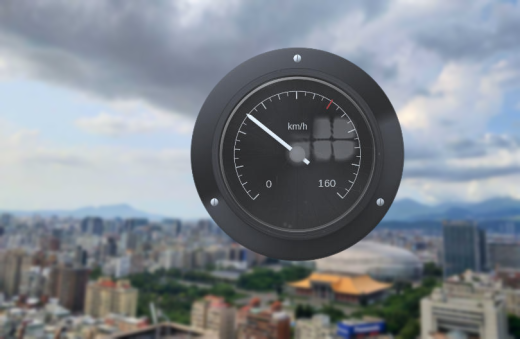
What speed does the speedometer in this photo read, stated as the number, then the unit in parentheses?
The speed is 50 (km/h)
